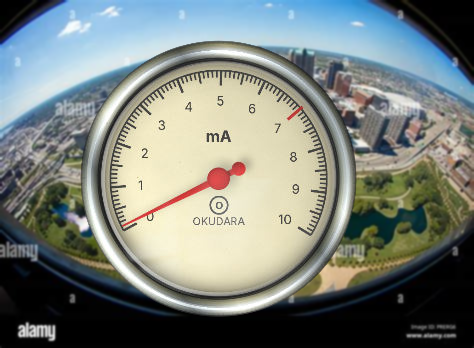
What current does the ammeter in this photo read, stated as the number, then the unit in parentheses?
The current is 0.1 (mA)
